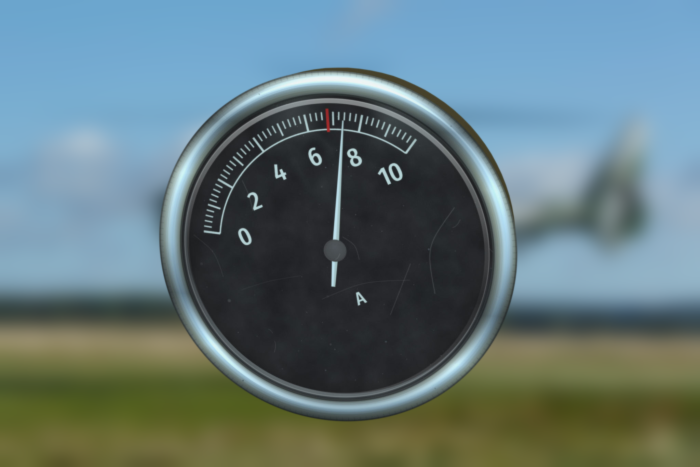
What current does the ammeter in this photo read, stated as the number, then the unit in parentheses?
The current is 7.4 (A)
